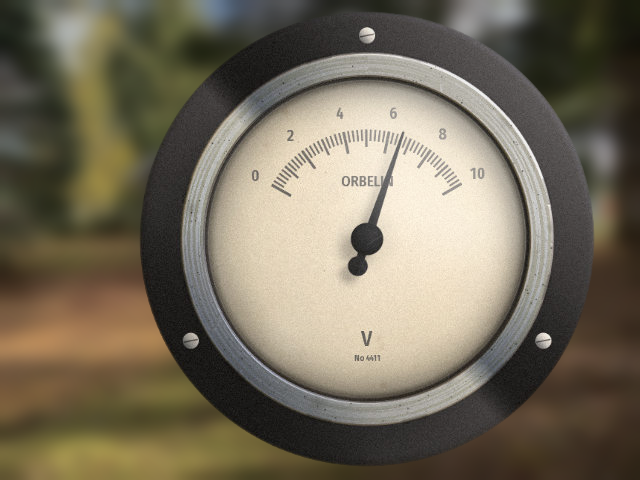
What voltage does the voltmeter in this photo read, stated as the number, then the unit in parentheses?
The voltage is 6.6 (V)
